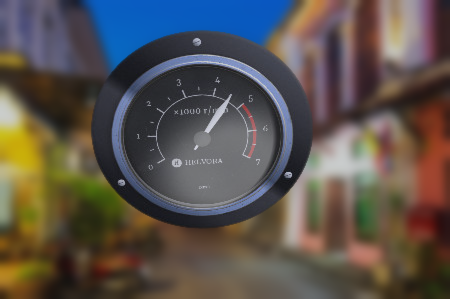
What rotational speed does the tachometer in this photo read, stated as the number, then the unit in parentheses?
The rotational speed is 4500 (rpm)
